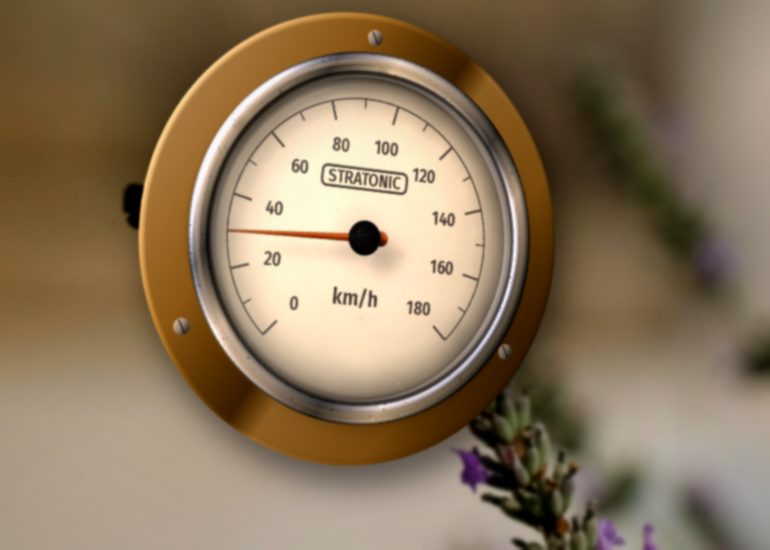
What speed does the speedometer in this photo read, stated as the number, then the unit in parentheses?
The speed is 30 (km/h)
